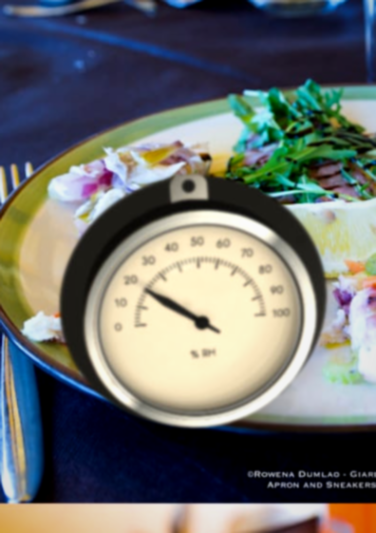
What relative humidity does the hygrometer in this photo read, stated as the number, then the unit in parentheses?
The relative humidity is 20 (%)
